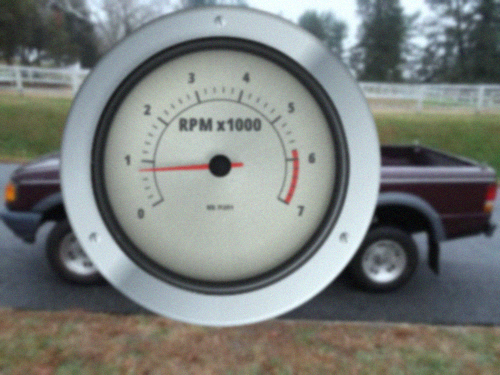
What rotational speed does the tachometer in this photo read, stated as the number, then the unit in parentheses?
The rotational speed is 800 (rpm)
